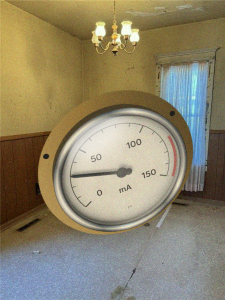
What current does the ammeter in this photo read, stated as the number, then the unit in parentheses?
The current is 30 (mA)
